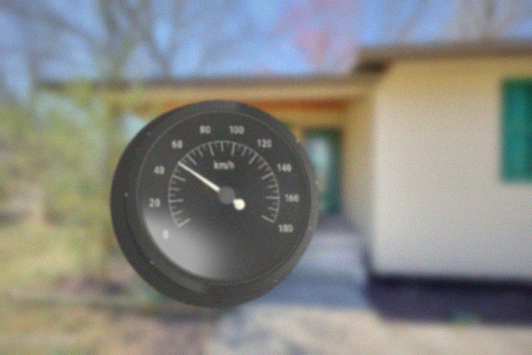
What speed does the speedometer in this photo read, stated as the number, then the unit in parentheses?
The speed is 50 (km/h)
